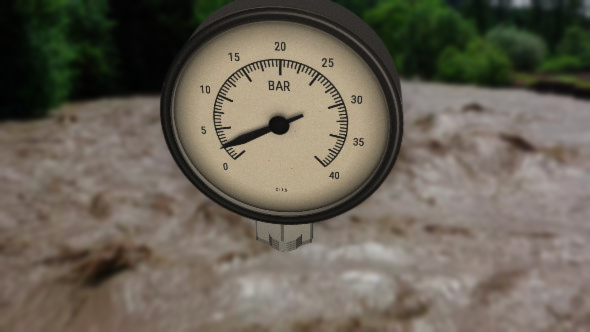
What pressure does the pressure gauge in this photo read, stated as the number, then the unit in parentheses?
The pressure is 2.5 (bar)
